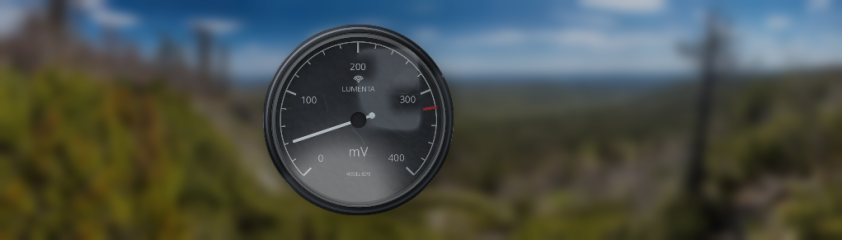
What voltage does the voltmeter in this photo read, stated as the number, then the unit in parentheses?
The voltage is 40 (mV)
